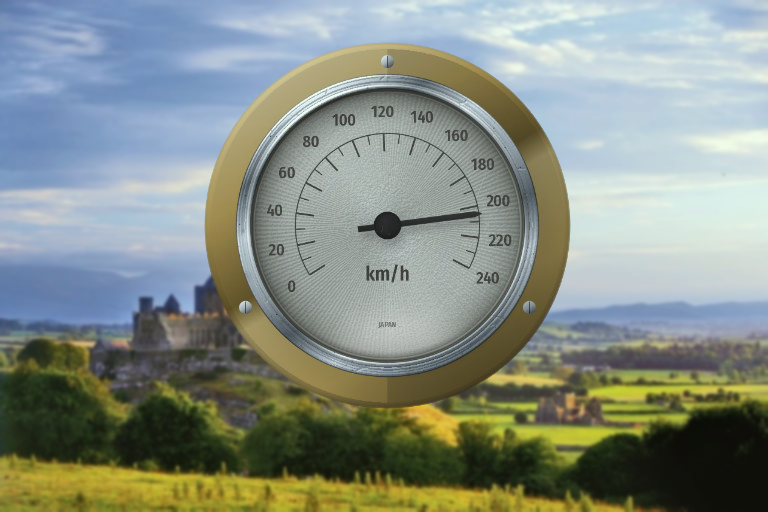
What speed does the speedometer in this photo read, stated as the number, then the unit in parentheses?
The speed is 205 (km/h)
